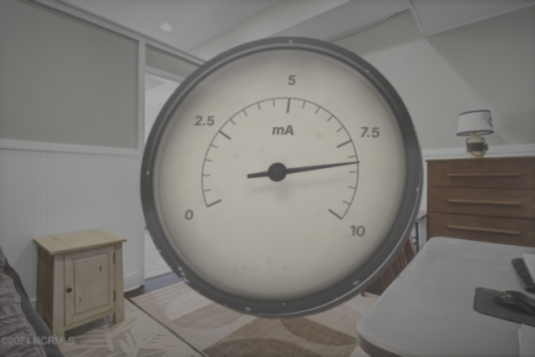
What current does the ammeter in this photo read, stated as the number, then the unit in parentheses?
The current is 8.25 (mA)
